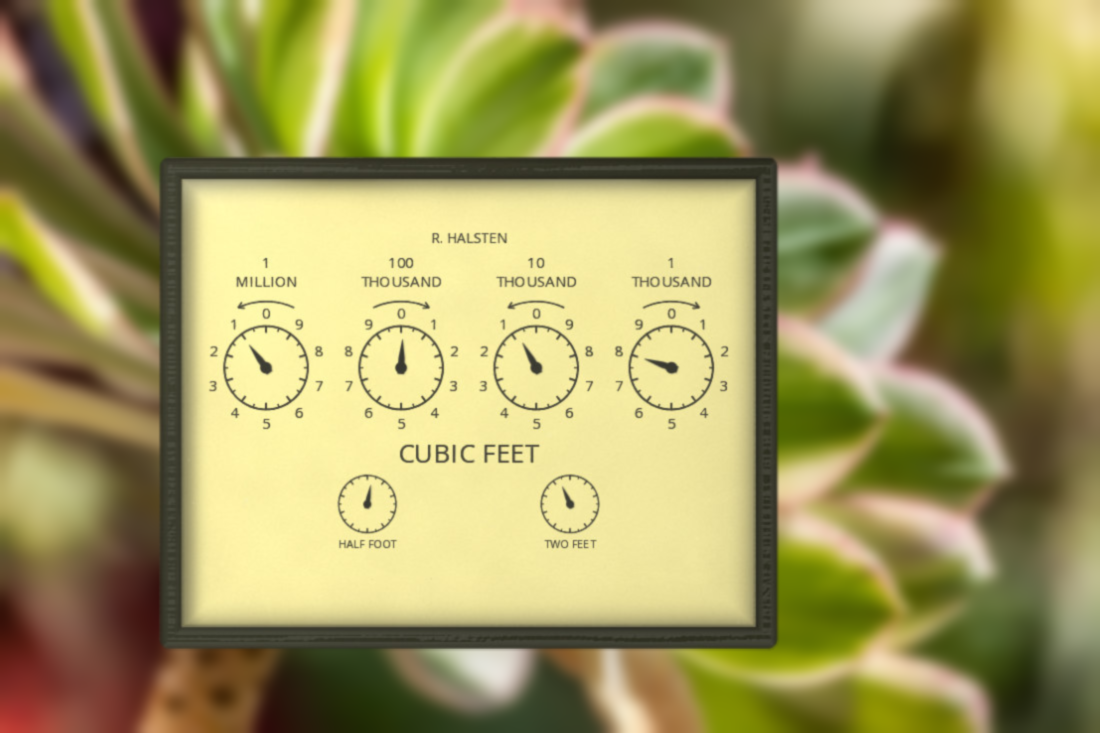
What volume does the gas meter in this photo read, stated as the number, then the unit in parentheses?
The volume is 100800 (ft³)
